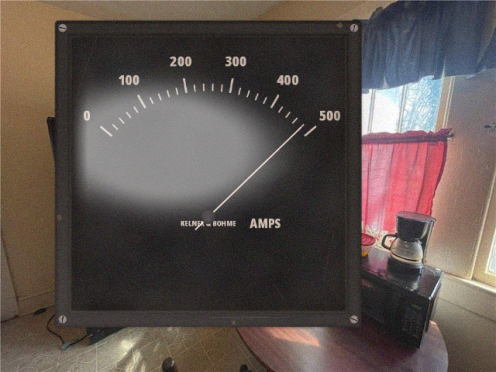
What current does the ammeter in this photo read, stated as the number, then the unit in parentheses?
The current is 480 (A)
